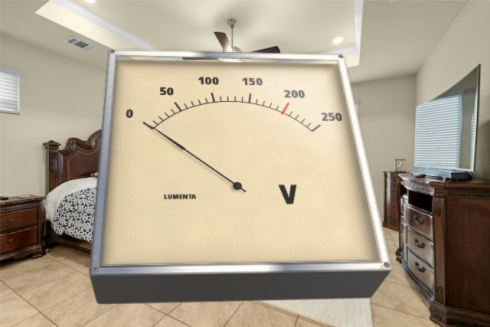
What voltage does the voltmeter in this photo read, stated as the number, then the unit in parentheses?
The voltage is 0 (V)
